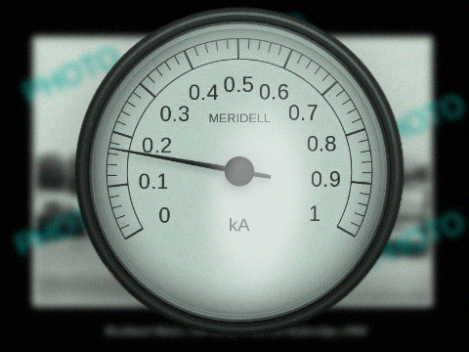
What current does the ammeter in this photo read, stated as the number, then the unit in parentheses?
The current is 0.17 (kA)
